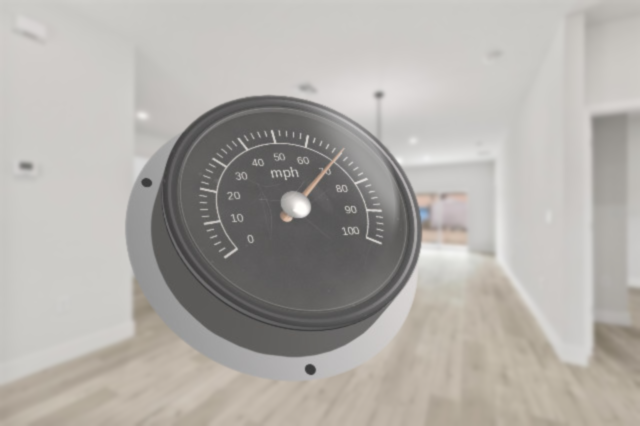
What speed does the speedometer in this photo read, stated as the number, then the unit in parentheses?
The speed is 70 (mph)
